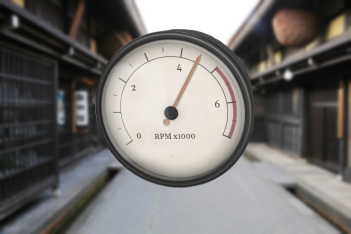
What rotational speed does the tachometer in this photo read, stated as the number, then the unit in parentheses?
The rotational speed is 4500 (rpm)
